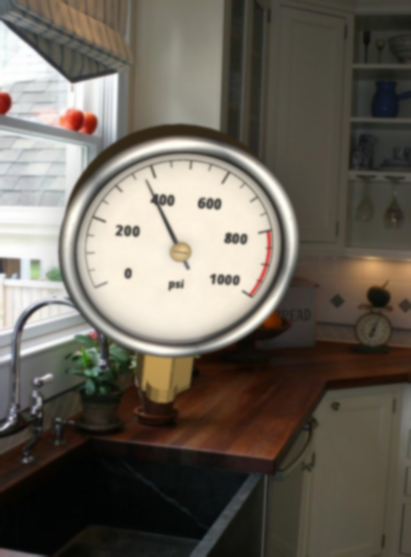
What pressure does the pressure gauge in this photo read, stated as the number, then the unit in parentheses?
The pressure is 375 (psi)
